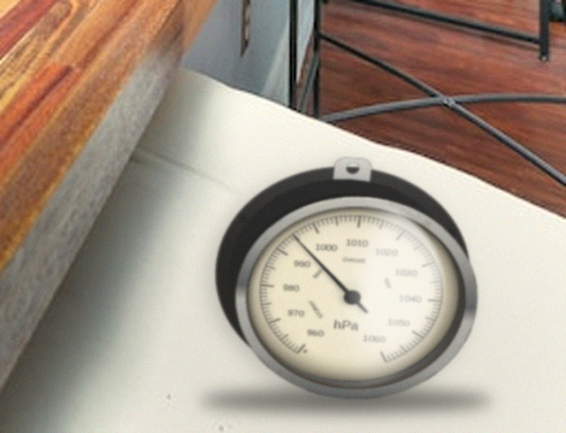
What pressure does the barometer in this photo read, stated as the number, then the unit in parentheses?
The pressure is 995 (hPa)
